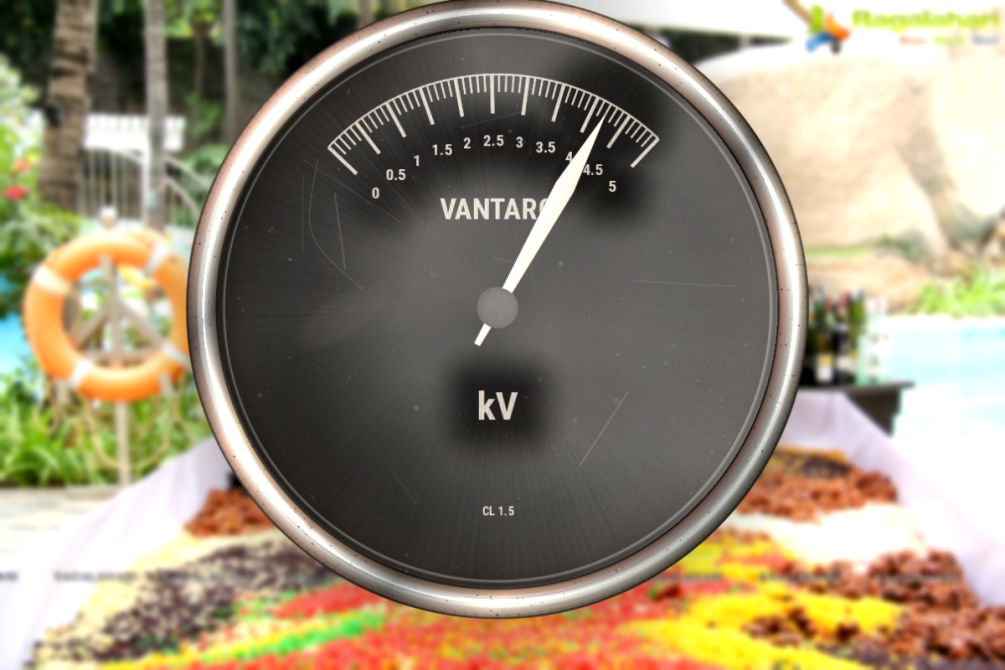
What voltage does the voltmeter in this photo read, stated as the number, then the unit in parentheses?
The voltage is 4.2 (kV)
